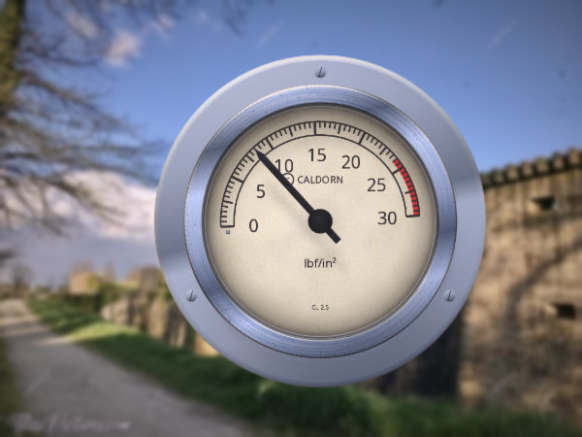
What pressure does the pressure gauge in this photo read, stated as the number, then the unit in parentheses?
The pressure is 8.5 (psi)
